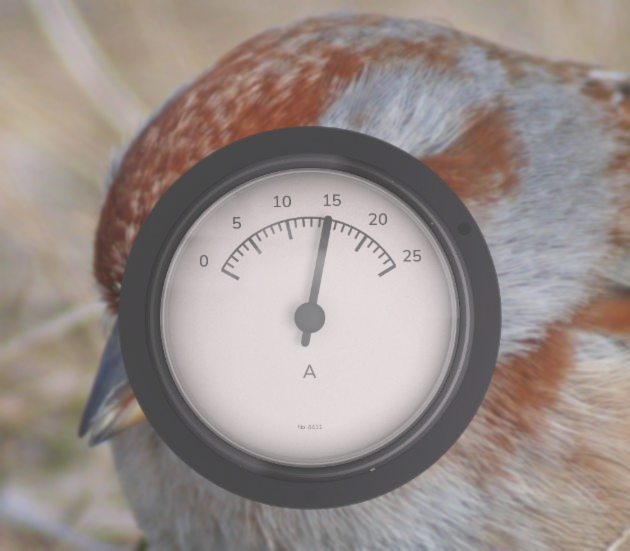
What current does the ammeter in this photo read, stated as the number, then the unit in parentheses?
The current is 15 (A)
